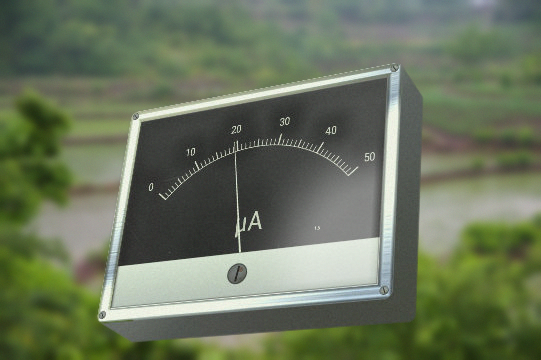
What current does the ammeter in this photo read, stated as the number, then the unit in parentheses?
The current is 20 (µA)
